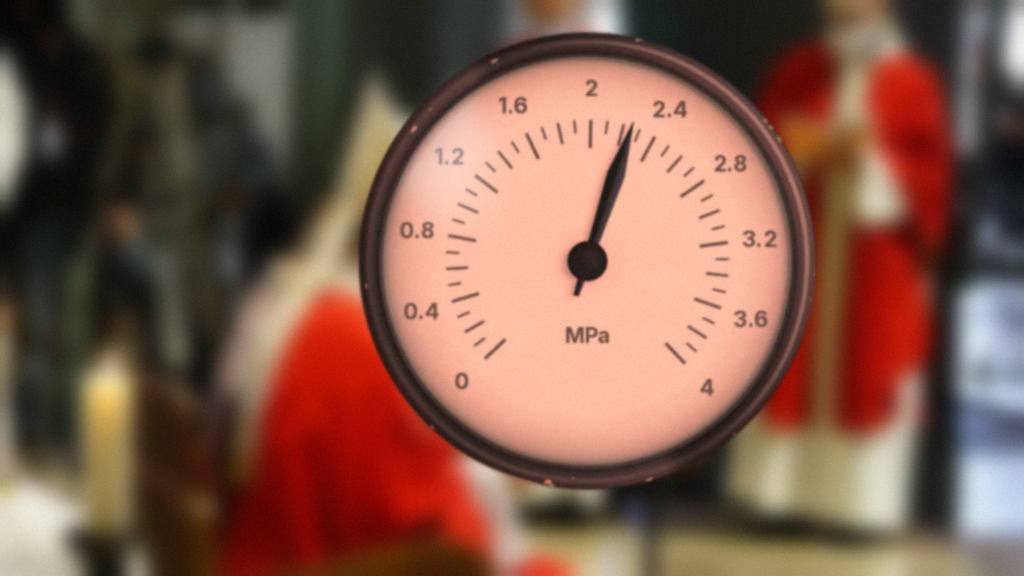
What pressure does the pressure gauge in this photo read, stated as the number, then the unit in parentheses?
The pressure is 2.25 (MPa)
